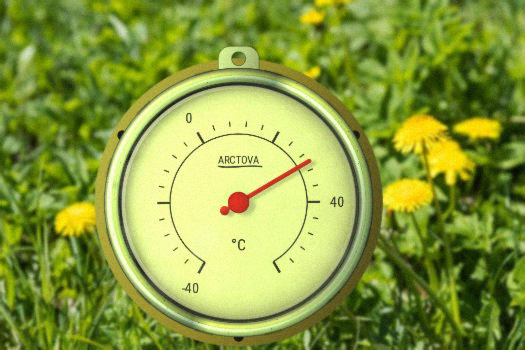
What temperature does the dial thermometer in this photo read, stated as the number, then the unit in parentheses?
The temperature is 30 (°C)
